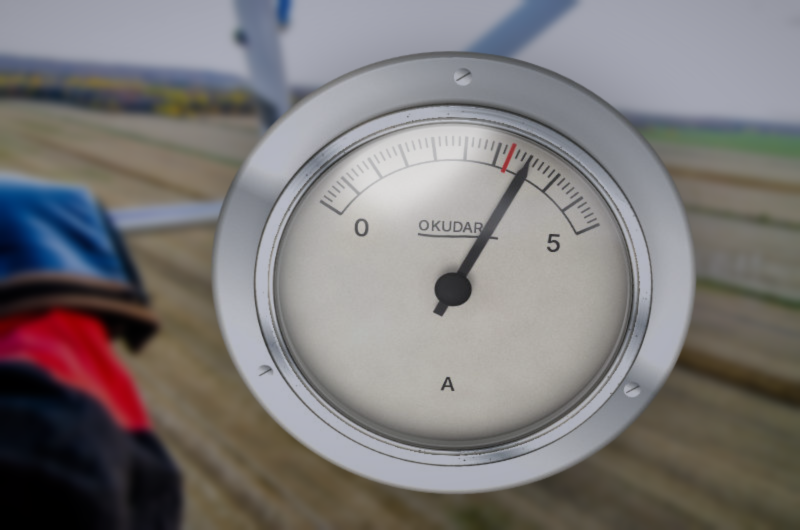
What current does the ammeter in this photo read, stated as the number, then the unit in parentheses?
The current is 3.5 (A)
